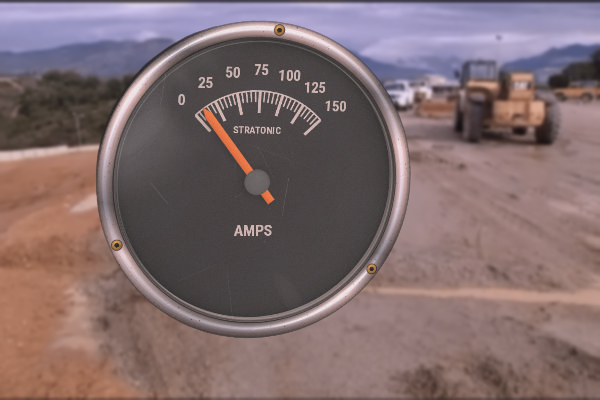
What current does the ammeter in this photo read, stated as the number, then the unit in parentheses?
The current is 10 (A)
